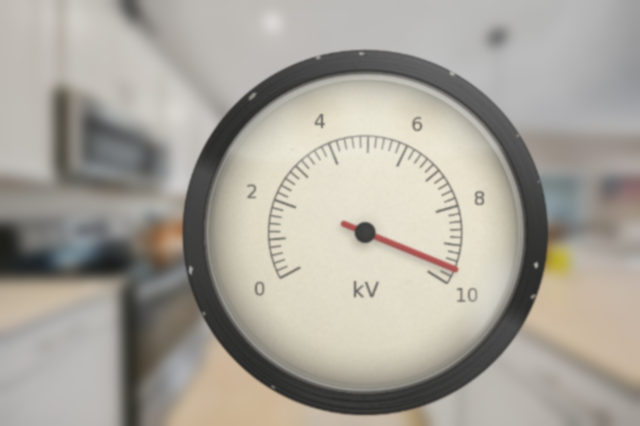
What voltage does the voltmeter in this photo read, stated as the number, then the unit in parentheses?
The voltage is 9.6 (kV)
